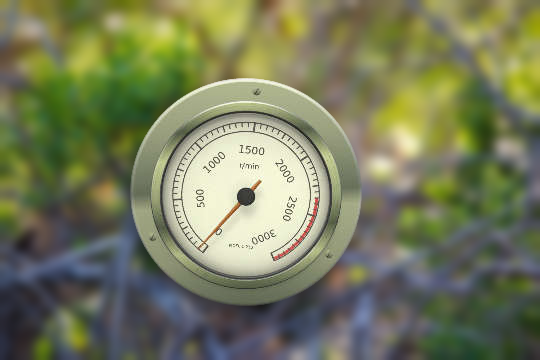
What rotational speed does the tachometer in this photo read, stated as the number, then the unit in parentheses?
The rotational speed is 50 (rpm)
